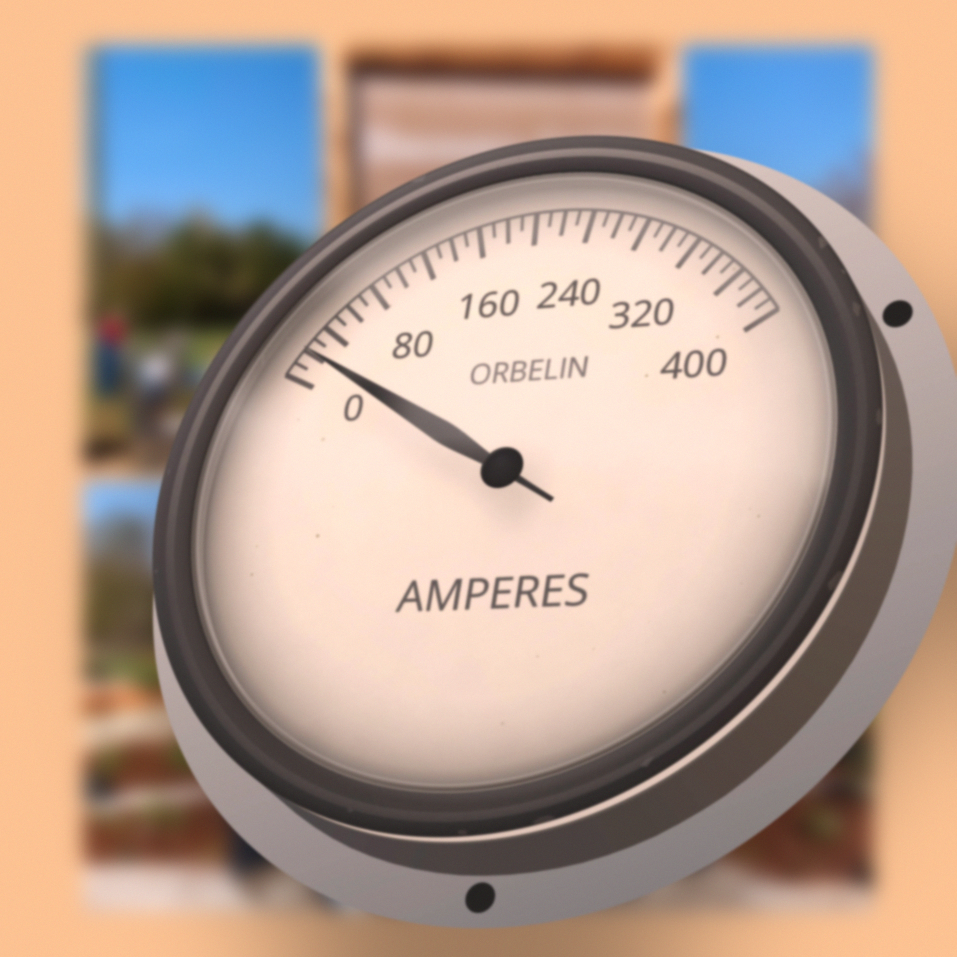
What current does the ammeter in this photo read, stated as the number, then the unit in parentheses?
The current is 20 (A)
